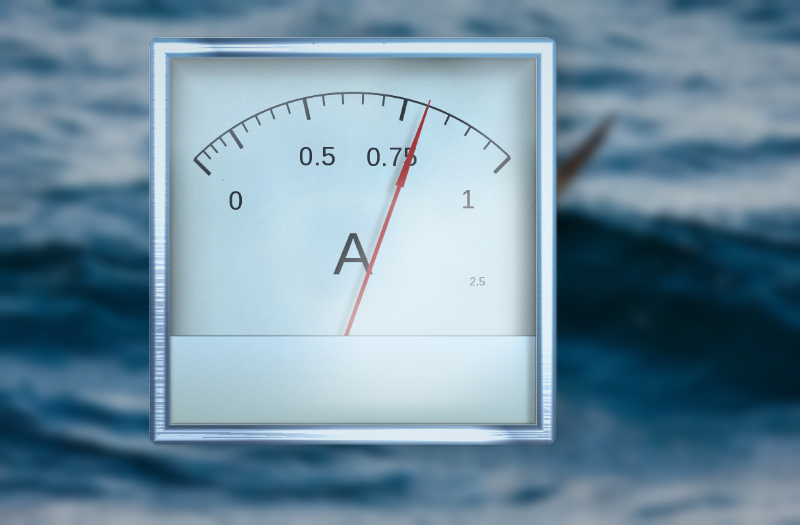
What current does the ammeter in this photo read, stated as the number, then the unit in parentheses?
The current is 0.8 (A)
